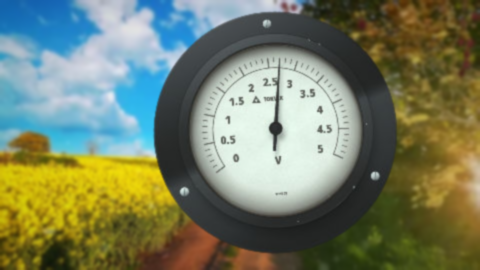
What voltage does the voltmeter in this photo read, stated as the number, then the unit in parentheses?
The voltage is 2.7 (V)
